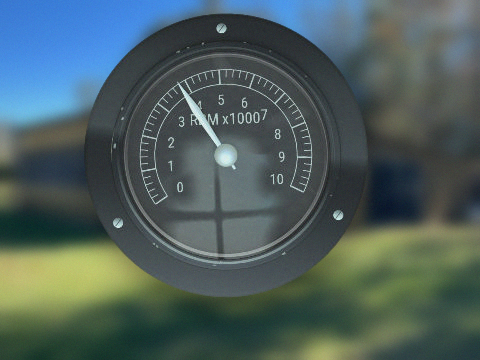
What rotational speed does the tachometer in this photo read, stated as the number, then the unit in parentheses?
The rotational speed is 3800 (rpm)
